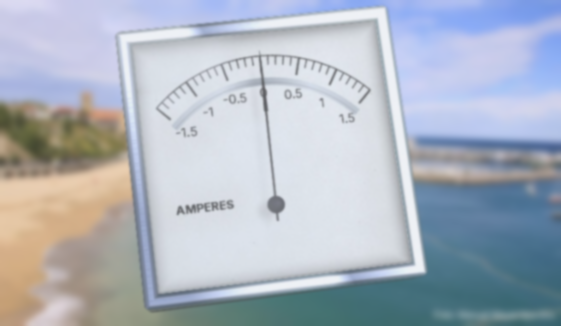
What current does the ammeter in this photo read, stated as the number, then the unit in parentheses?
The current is 0 (A)
